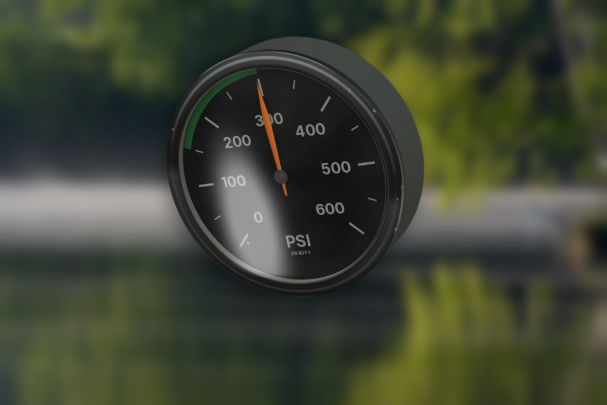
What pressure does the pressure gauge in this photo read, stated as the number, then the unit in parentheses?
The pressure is 300 (psi)
